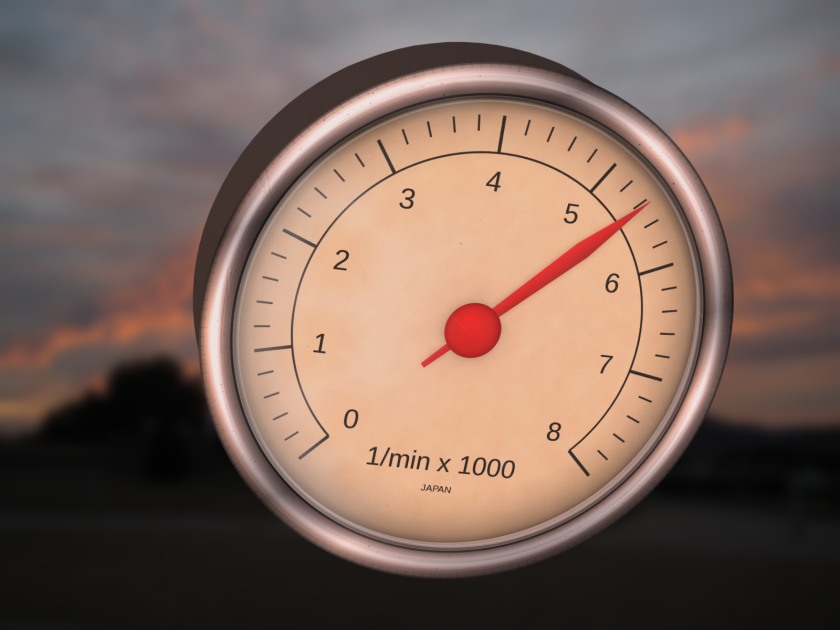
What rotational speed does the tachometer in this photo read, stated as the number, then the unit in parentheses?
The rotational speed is 5400 (rpm)
